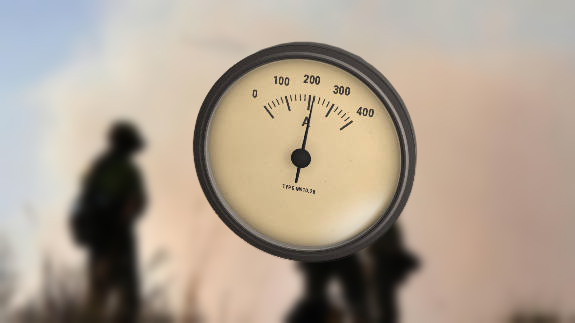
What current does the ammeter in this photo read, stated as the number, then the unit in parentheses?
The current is 220 (A)
